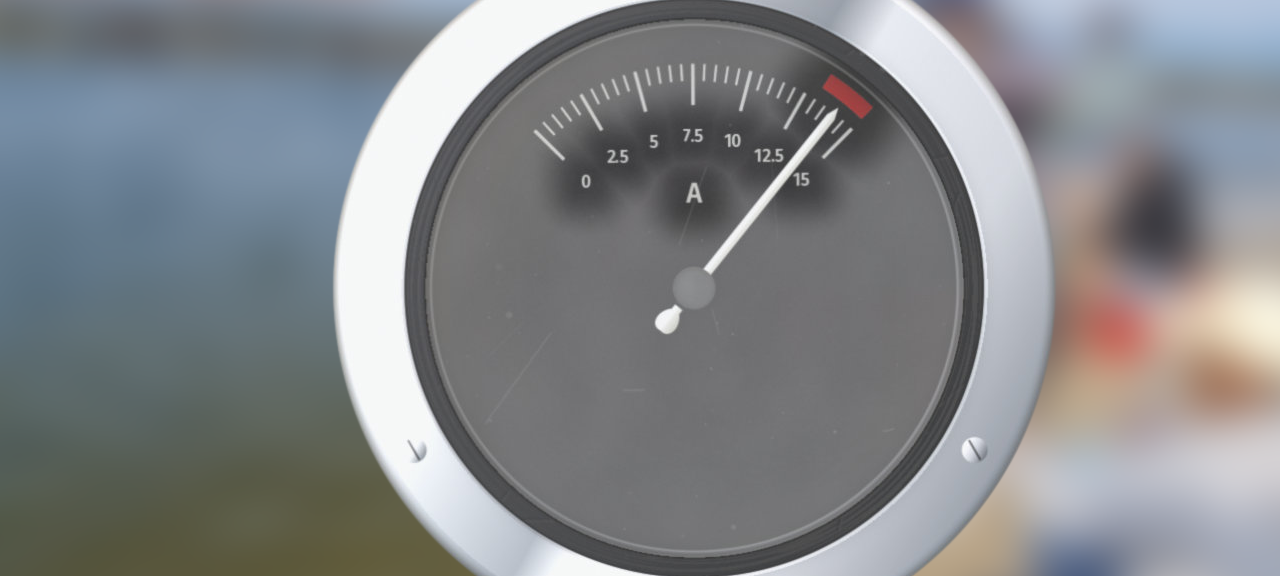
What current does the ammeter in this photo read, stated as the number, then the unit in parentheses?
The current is 14 (A)
